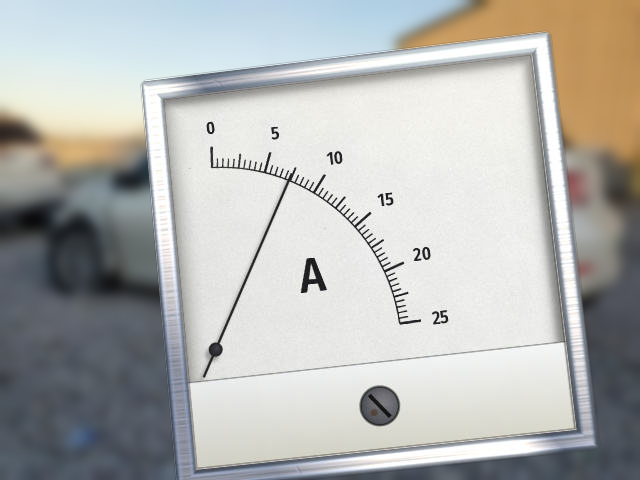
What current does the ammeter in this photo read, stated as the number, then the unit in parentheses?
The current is 7.5 (A)
